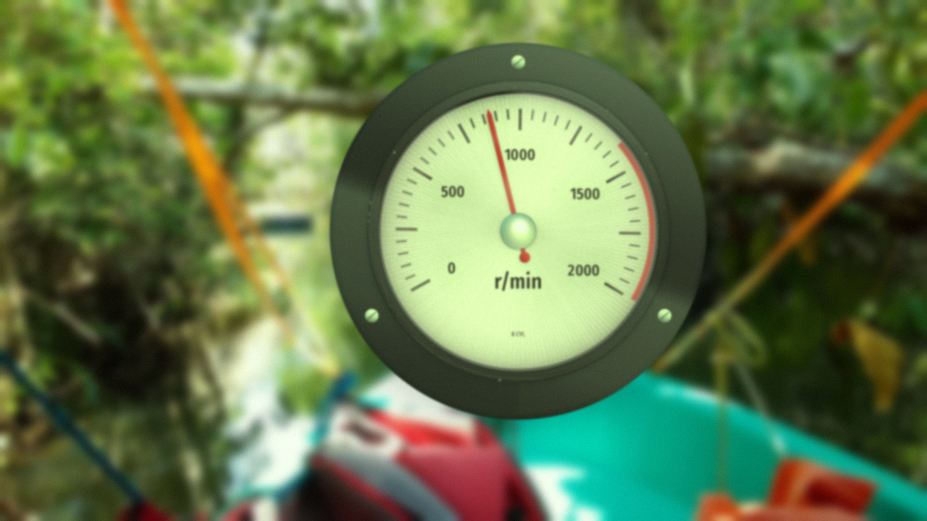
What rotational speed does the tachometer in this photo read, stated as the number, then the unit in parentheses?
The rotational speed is 875 (rpm)
